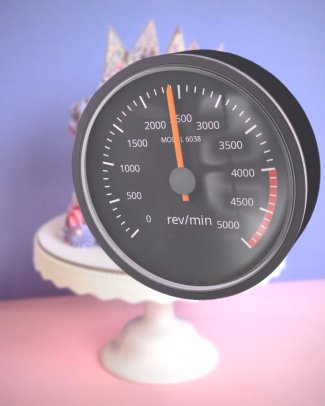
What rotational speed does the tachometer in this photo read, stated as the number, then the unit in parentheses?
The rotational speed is 2400 (rpm)
